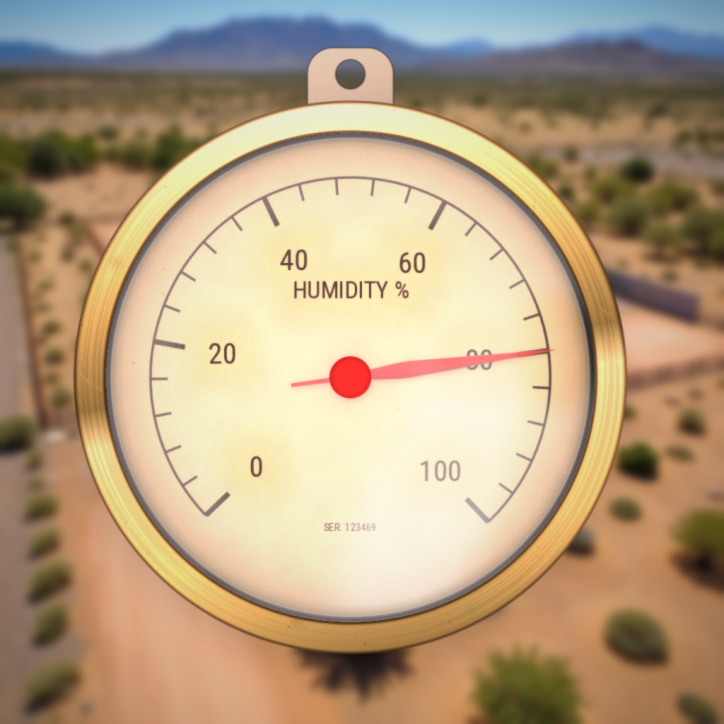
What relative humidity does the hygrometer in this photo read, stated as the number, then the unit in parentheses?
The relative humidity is 80 (%)
